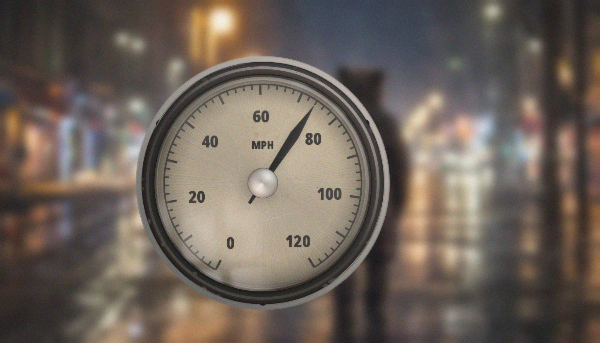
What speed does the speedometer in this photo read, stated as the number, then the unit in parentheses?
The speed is 74 (mph)
